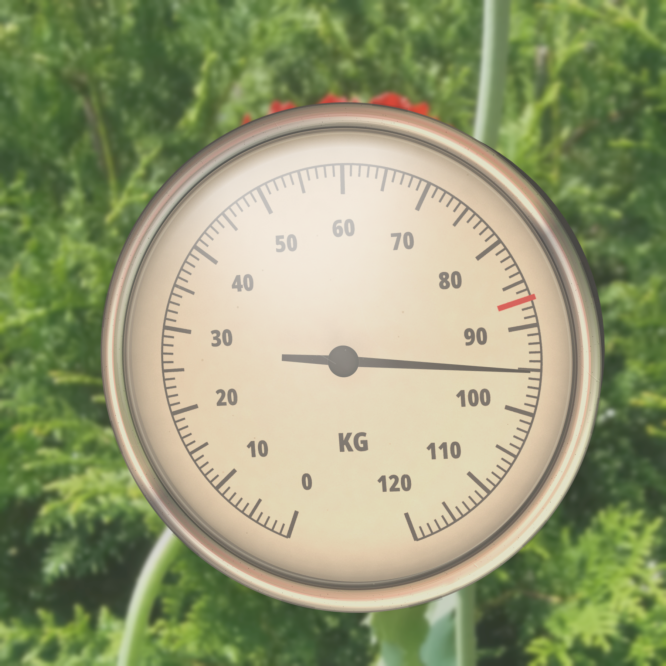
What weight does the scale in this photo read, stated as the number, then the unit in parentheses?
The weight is 95 (kg)
